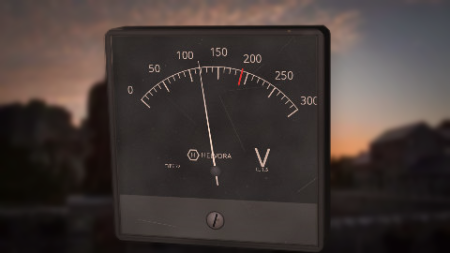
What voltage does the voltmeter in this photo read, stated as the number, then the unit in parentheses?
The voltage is 120 (V)
